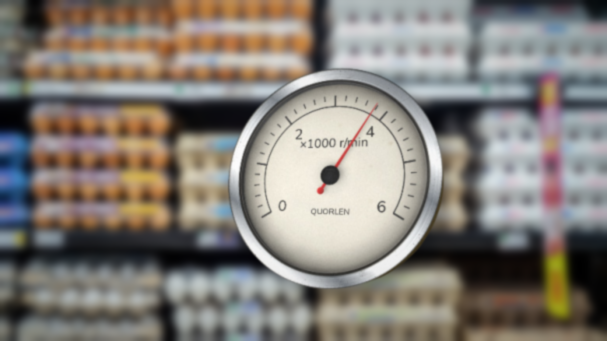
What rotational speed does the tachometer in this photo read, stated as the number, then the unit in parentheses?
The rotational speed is 3800 (rpm)
